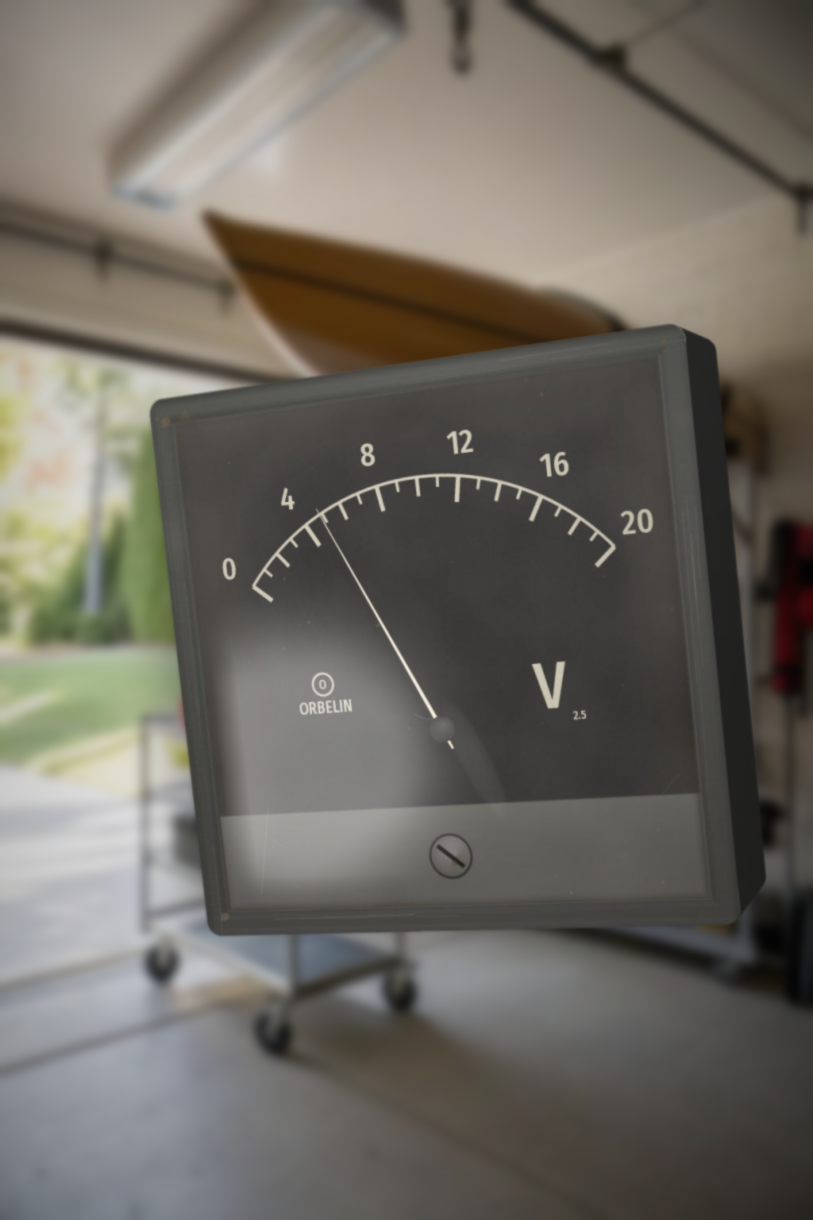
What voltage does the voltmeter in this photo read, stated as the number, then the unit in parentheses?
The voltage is 5 (V)
